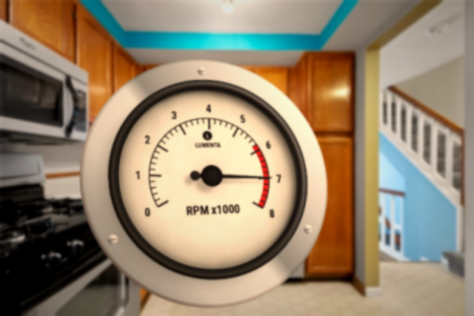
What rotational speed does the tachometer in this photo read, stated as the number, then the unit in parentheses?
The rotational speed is 7000 (rpm)
